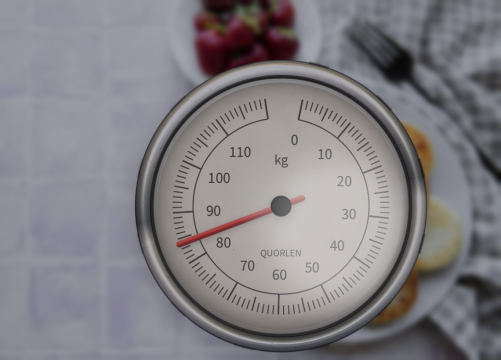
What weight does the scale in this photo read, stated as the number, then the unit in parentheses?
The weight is 84 (kg)
